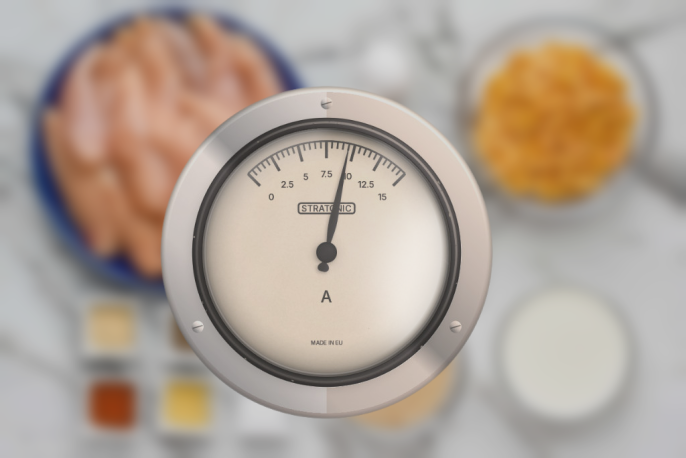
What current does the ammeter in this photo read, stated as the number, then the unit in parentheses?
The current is 9.5 (A)
